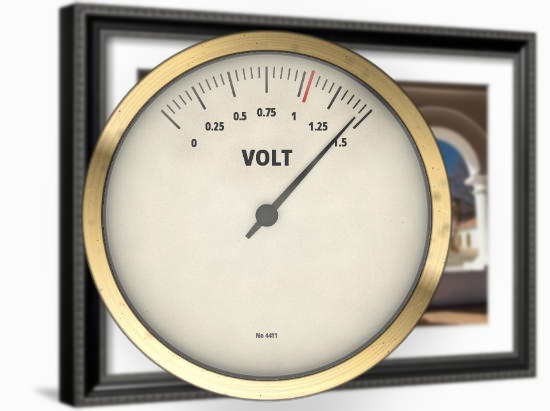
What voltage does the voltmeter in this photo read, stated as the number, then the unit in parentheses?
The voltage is 1.45 (V)
